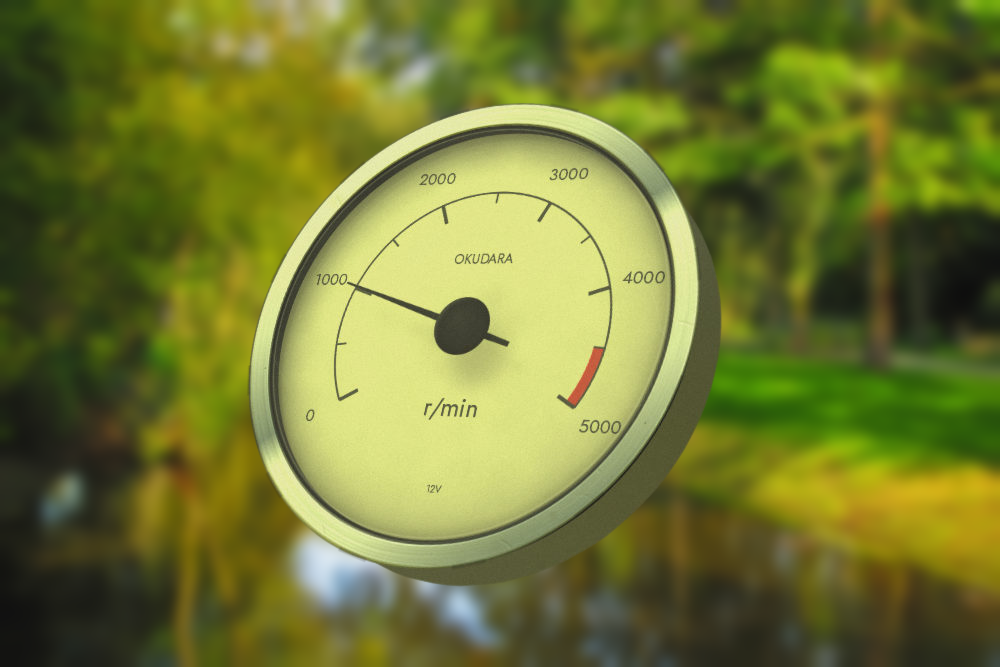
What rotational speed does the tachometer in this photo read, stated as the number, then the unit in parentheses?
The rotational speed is 1000 (rpm)
